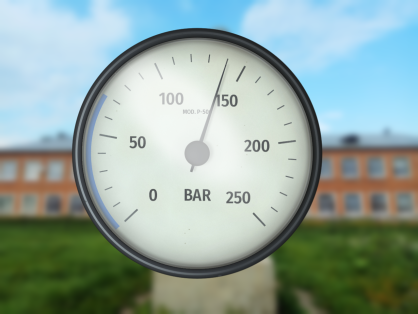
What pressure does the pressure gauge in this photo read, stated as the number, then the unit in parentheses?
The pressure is 140 (bar)
